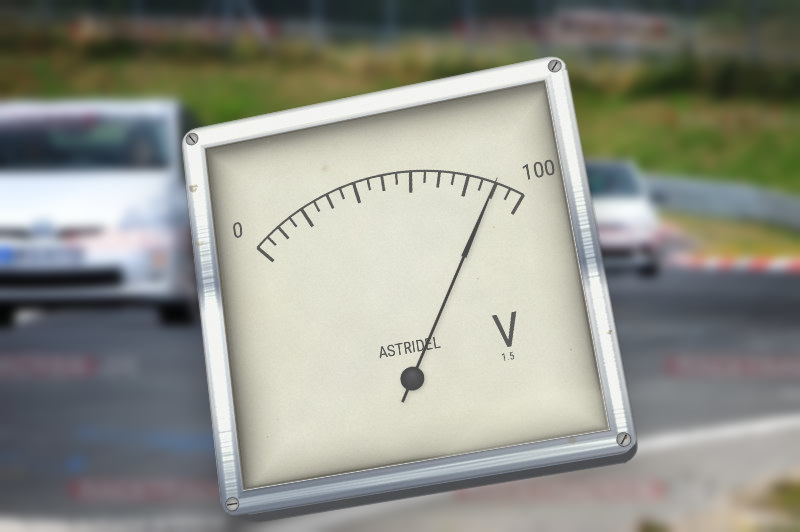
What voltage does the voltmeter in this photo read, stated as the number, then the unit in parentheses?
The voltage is 90 (V)
